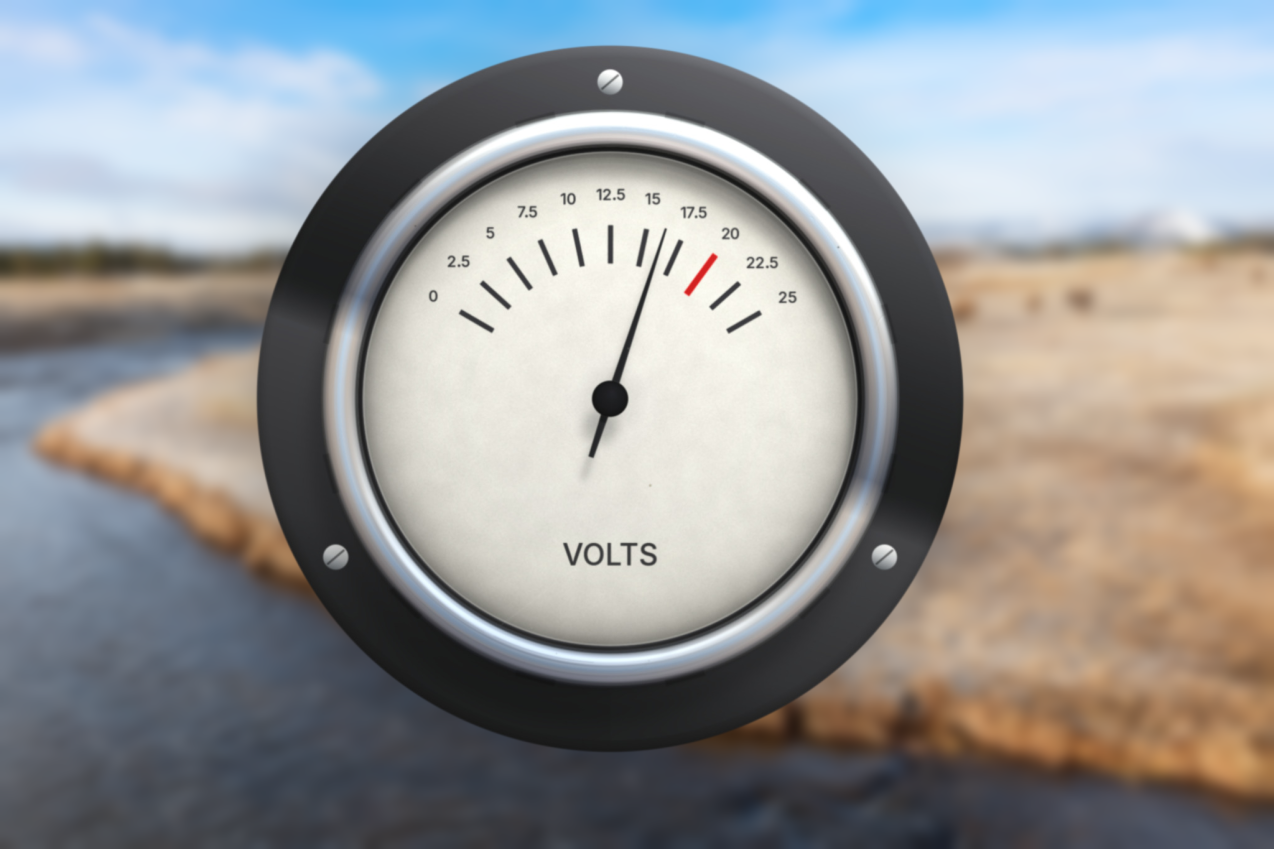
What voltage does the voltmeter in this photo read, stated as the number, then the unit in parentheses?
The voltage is 16.25 (V)
